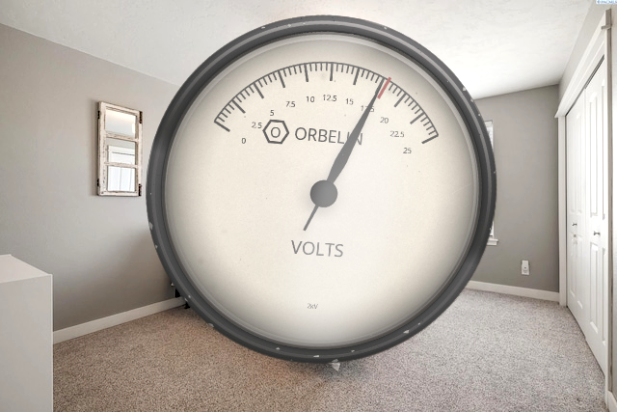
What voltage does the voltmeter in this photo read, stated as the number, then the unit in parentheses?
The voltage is 17.5 (V)
